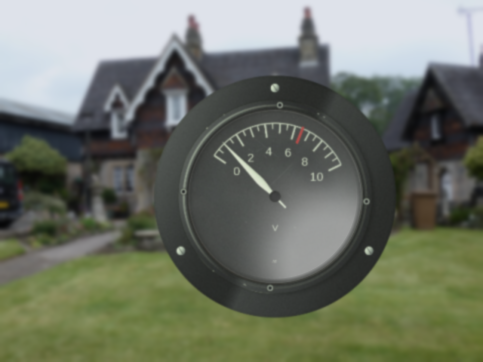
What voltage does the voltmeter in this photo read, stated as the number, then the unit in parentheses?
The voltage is 1 (V)
